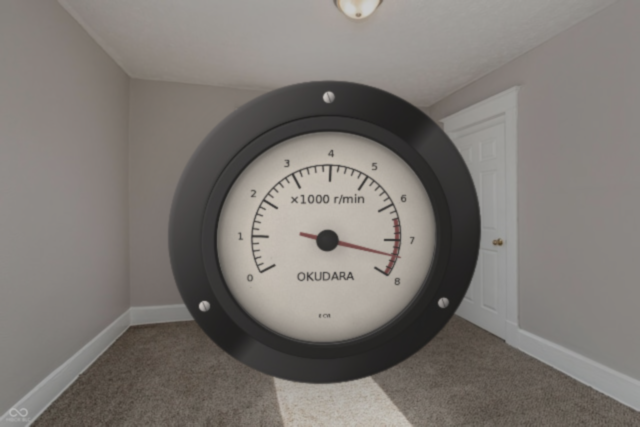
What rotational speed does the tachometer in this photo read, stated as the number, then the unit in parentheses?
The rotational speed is 7400 (rpm)
